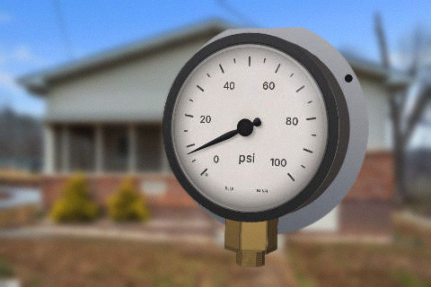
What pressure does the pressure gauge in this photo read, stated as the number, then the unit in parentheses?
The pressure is 7.5 (psi)
